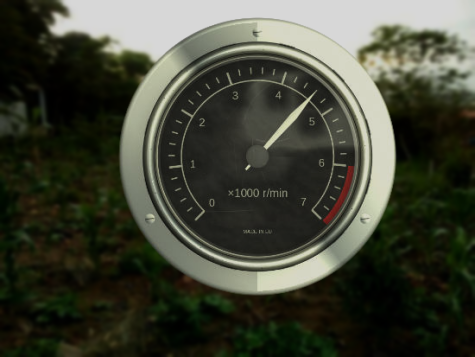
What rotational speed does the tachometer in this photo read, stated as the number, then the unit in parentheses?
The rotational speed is 4600 (rpm)
